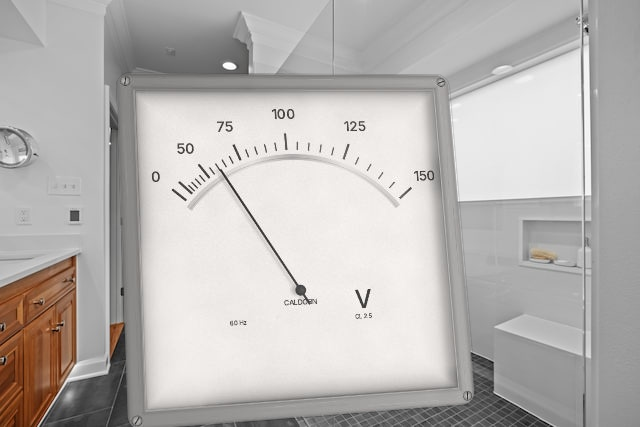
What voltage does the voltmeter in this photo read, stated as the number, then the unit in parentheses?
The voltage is 60 (V)
